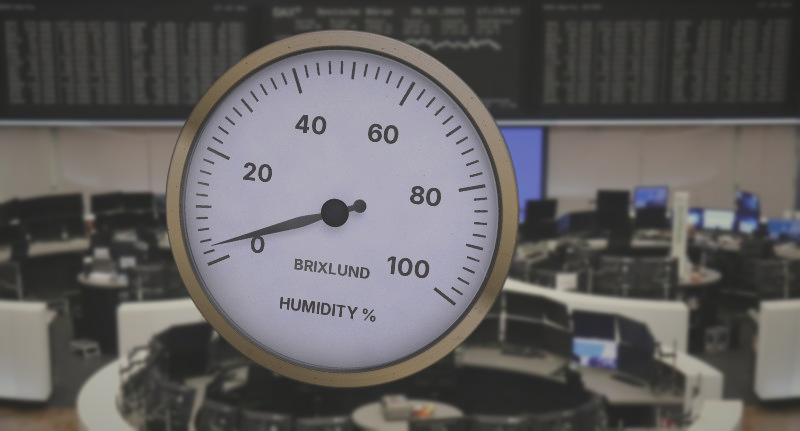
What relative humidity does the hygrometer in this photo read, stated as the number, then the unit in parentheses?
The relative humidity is 3 (%)
